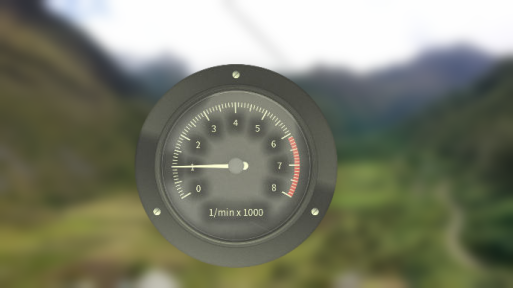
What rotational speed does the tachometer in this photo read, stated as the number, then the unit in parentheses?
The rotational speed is 1000 (rpm)
